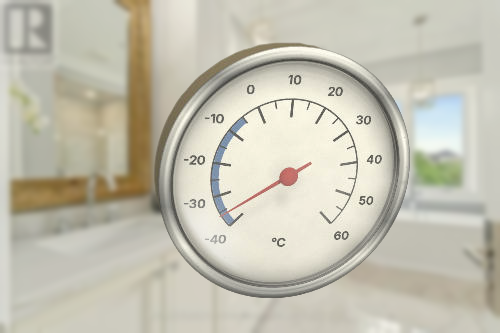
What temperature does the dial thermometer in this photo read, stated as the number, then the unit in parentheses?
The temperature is -35 (°C)
